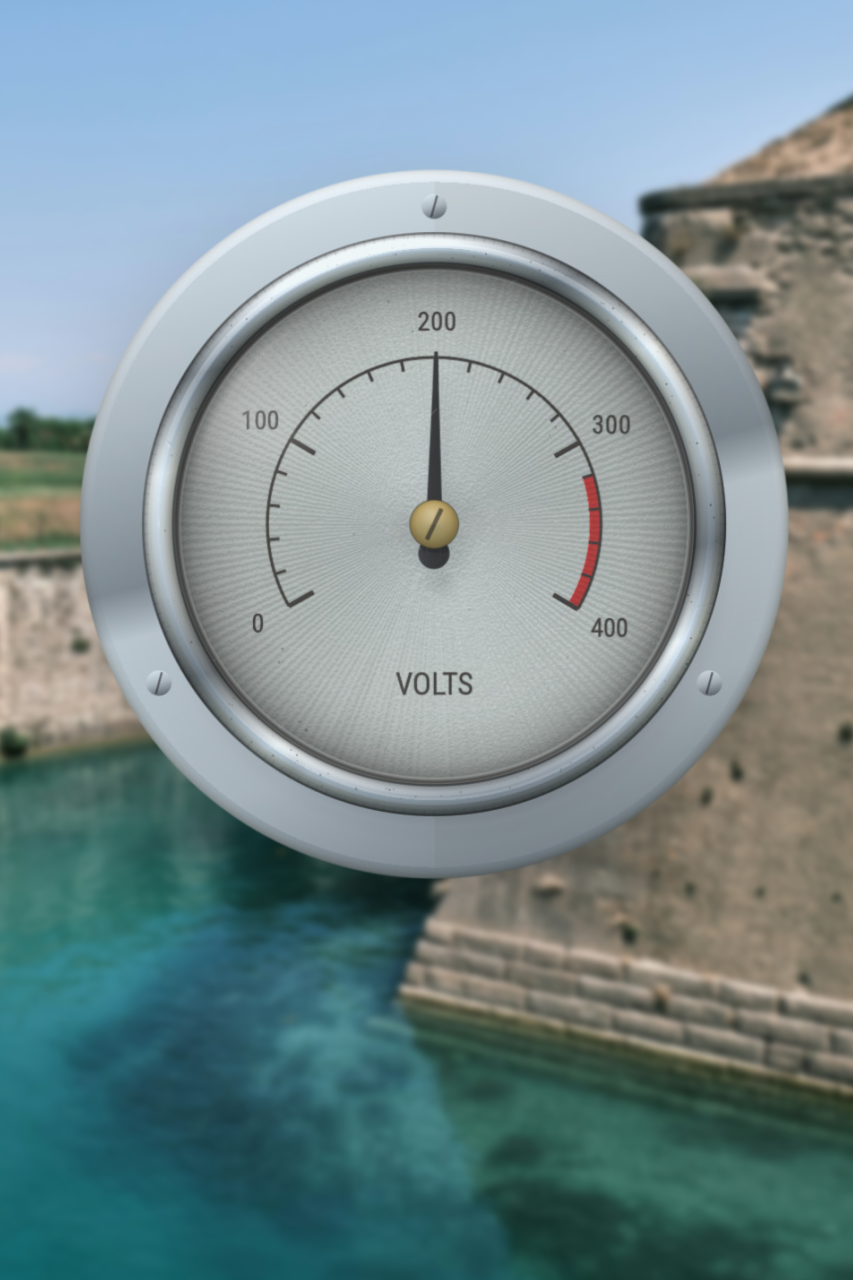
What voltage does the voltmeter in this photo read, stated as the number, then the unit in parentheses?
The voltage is 200 (V)
